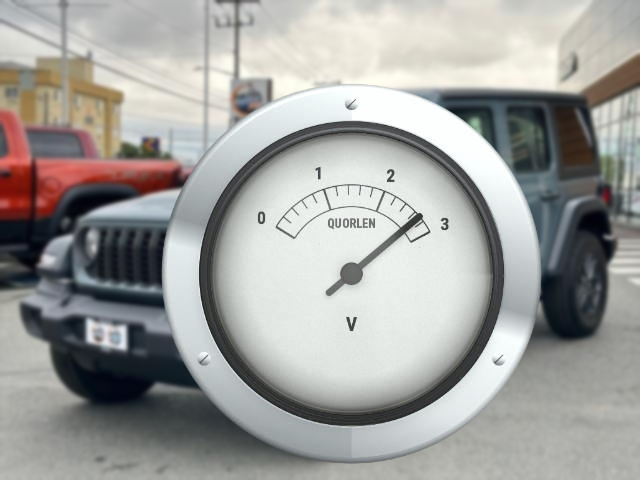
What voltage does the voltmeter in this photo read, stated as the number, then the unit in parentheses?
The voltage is 2.7 (V)
